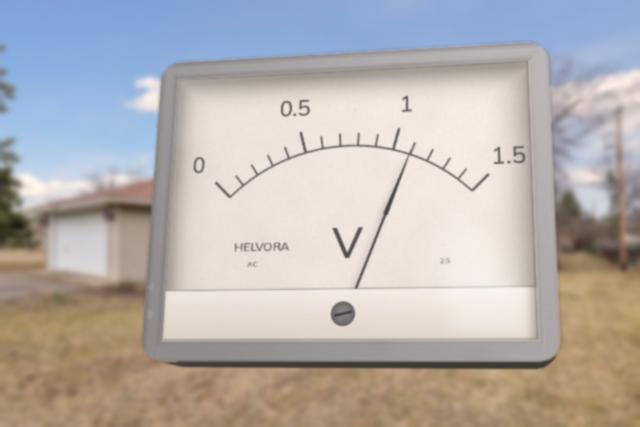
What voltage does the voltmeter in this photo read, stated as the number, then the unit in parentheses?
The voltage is 1.1 (V)
